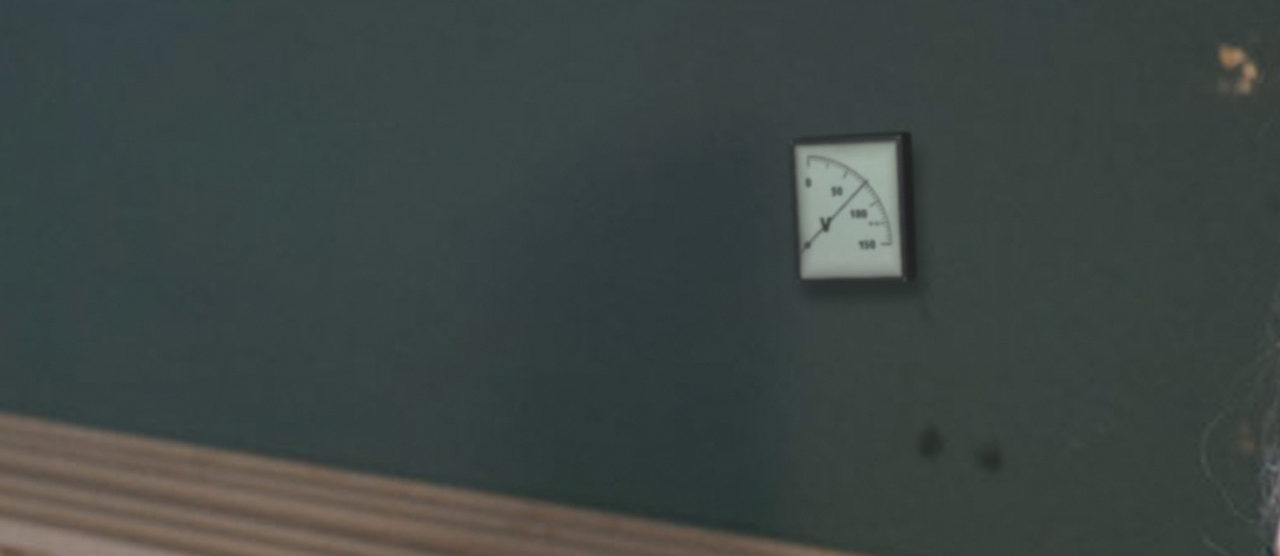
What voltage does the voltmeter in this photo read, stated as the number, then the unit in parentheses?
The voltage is 75 (V)
